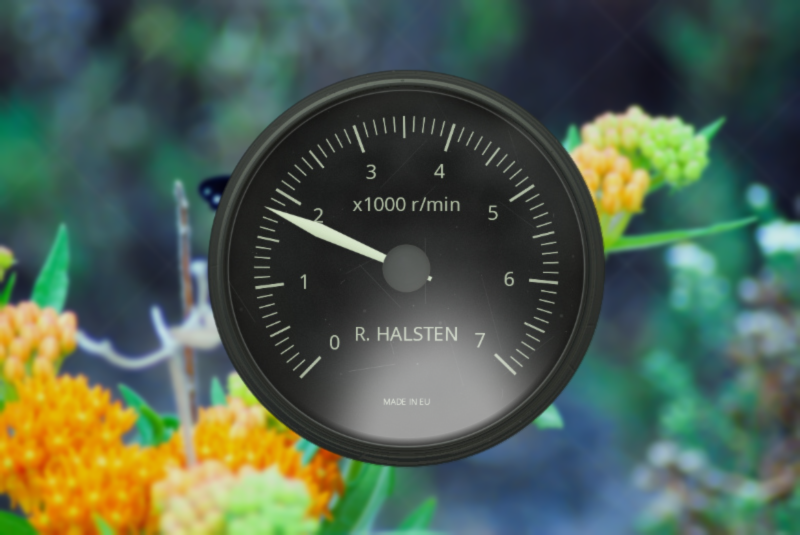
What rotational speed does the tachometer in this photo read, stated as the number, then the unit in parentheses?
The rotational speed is 1800 (rpm)
